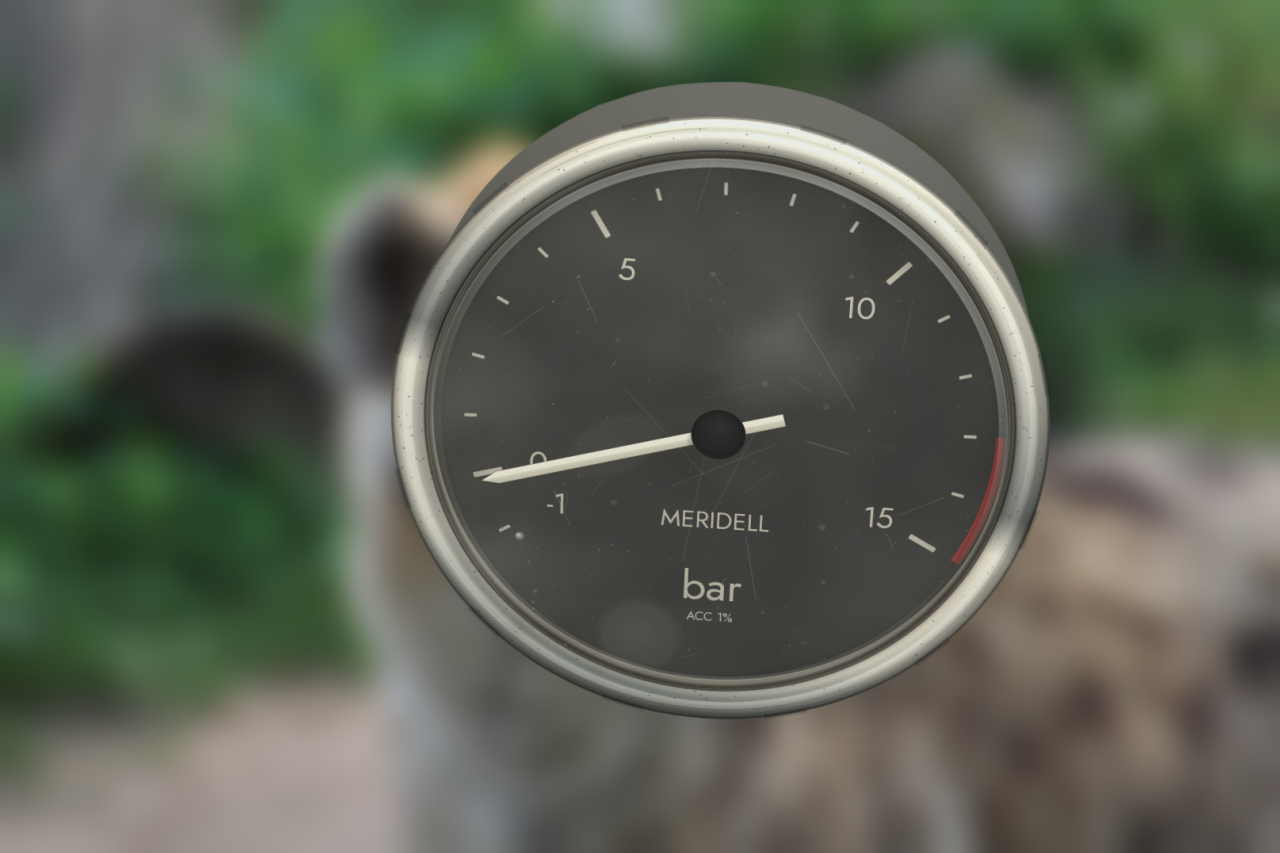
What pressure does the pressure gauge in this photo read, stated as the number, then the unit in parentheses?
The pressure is 0 (bar)
